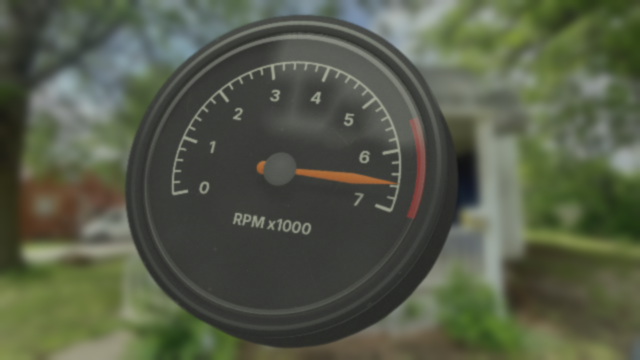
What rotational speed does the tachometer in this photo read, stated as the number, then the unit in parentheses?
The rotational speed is 6600 (rpm)
